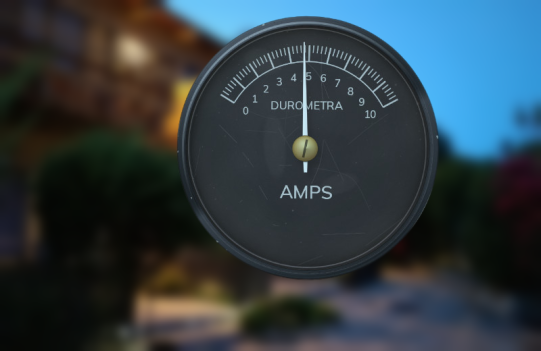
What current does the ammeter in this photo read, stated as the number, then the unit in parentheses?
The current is 4.8 (A)
